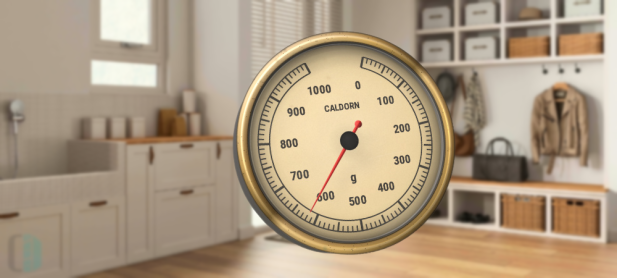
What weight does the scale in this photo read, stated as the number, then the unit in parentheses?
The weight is 620 (g)
